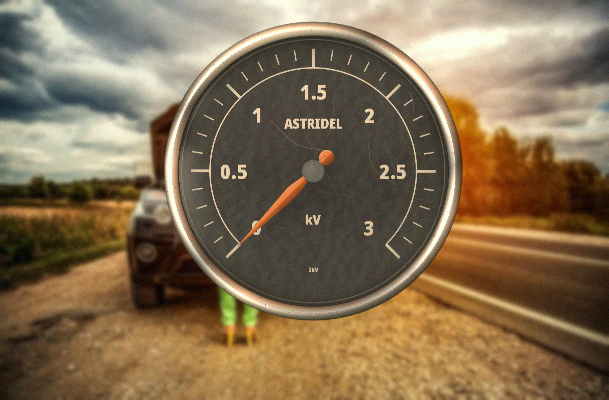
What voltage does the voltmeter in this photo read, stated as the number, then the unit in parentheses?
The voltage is 0 (kV)
